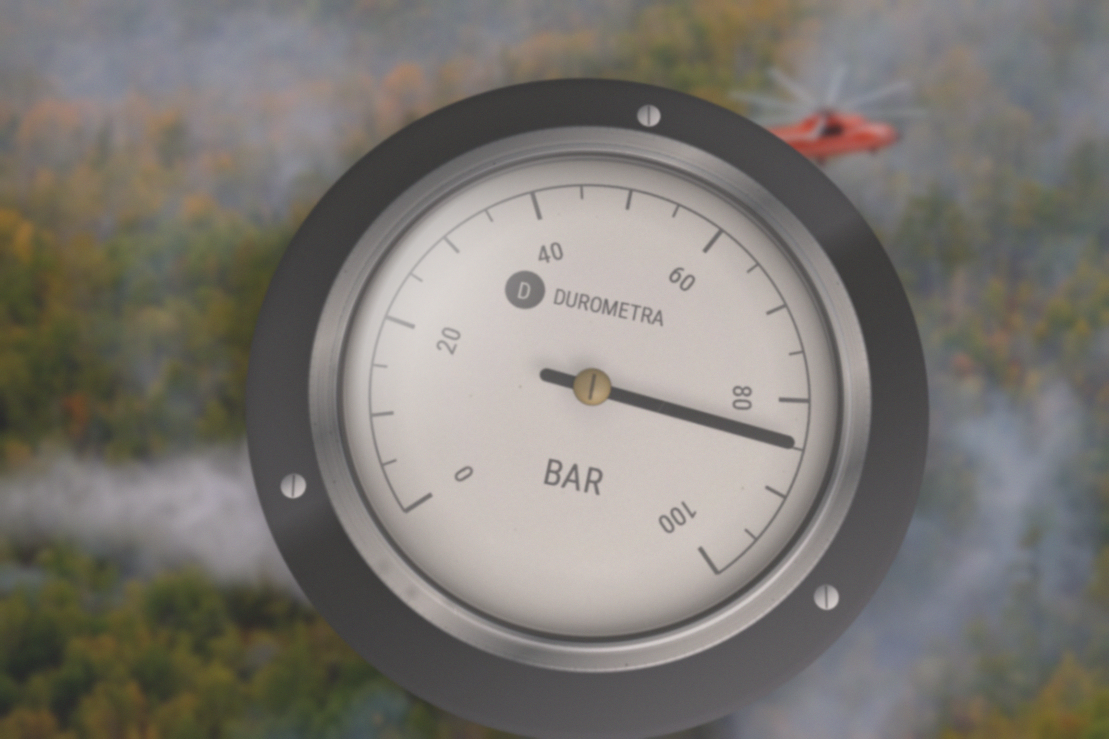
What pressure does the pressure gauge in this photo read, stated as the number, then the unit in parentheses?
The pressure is 85 (bar)
